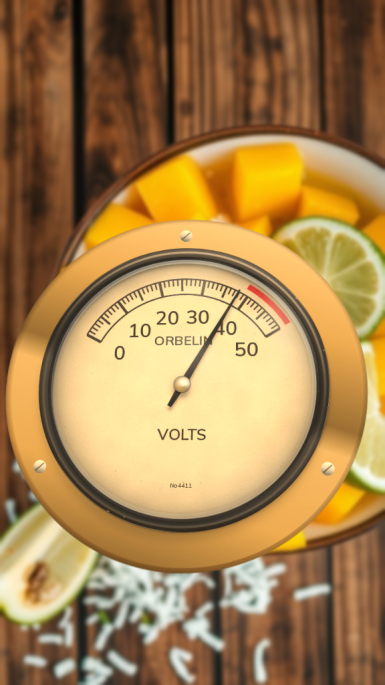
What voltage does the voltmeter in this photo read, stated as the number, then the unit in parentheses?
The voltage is 38 (V)
